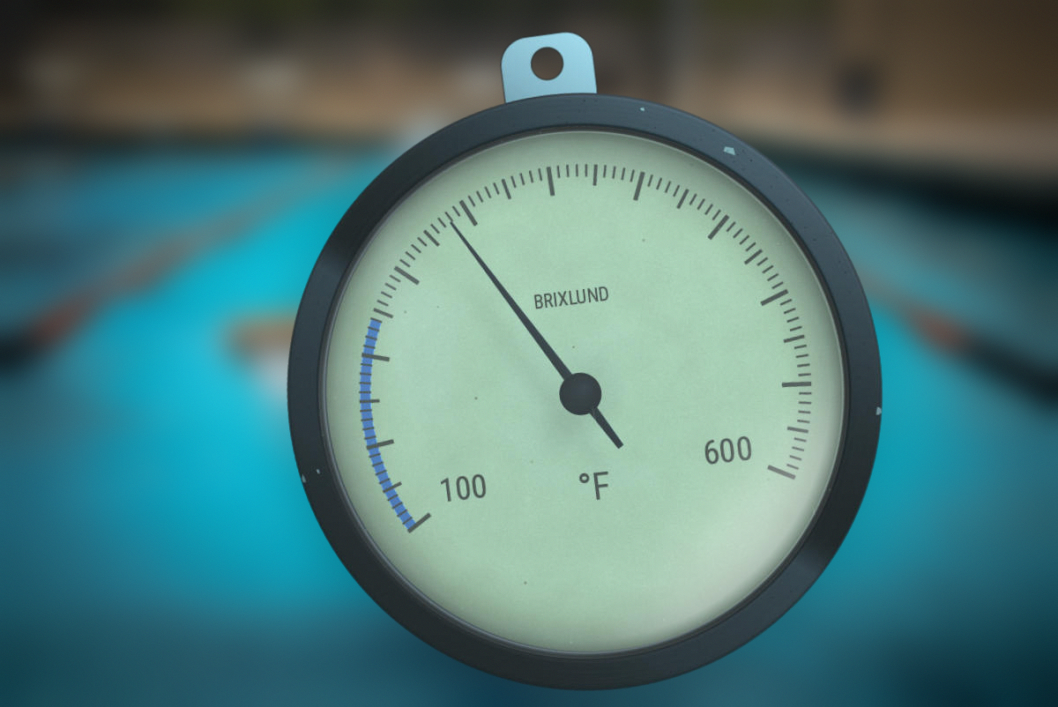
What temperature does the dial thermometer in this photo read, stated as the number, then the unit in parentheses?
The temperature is 290 (°F)
